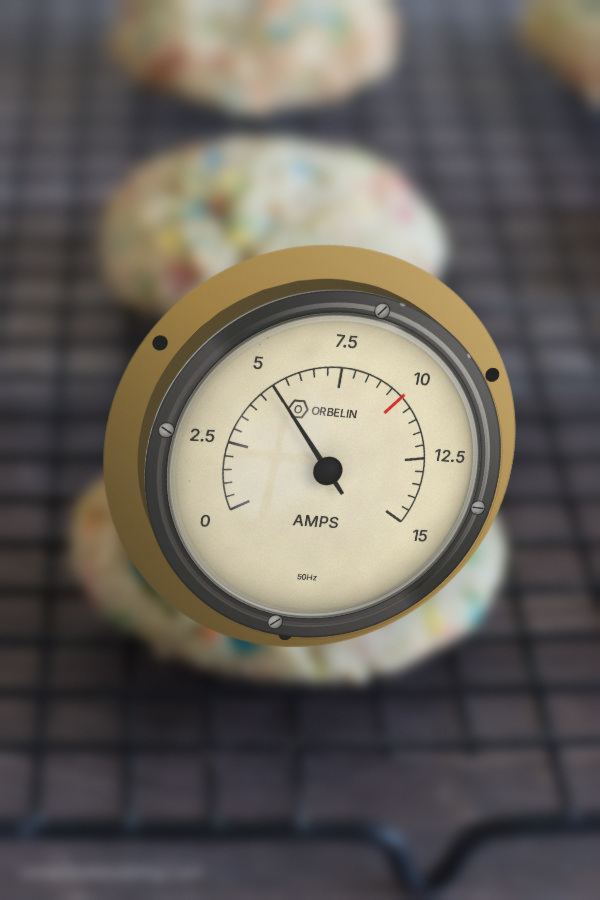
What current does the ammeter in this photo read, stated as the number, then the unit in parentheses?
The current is 5 (A)
